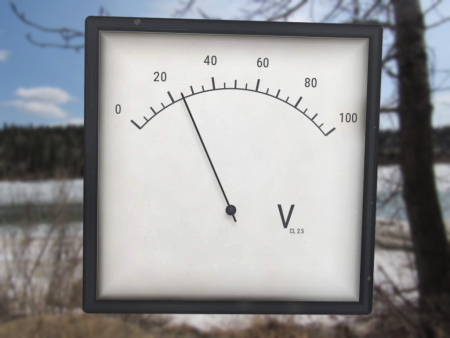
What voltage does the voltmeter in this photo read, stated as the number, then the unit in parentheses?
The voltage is 25 (V)
